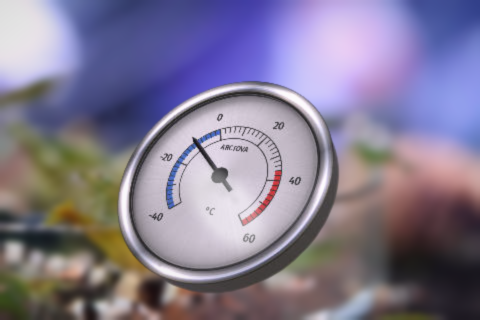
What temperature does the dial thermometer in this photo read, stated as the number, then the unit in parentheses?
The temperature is -10 (°C)
